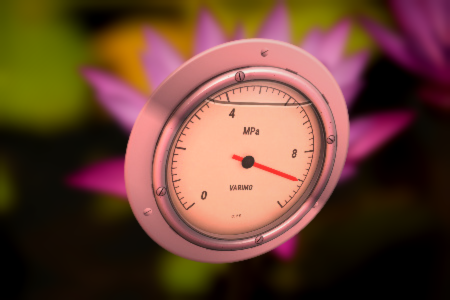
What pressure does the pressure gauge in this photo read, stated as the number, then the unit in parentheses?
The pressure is 9 (MPa)
